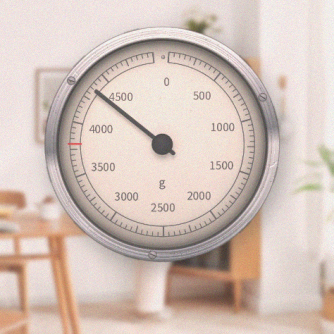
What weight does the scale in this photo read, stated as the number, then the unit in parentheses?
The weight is 4350 (g)
